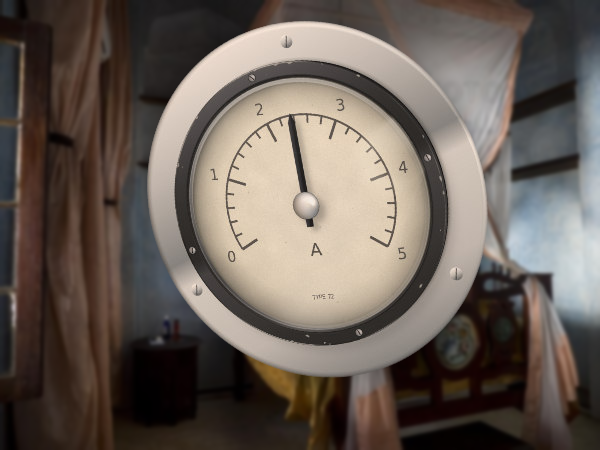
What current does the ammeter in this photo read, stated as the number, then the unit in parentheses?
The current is 2.4 (A)
